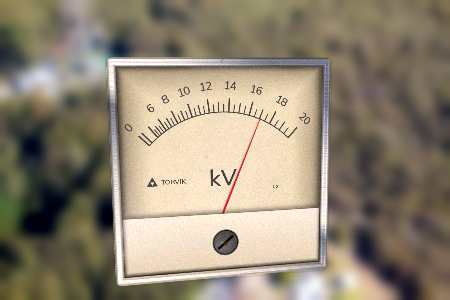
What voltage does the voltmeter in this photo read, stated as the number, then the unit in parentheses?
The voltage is 17 (kV)
